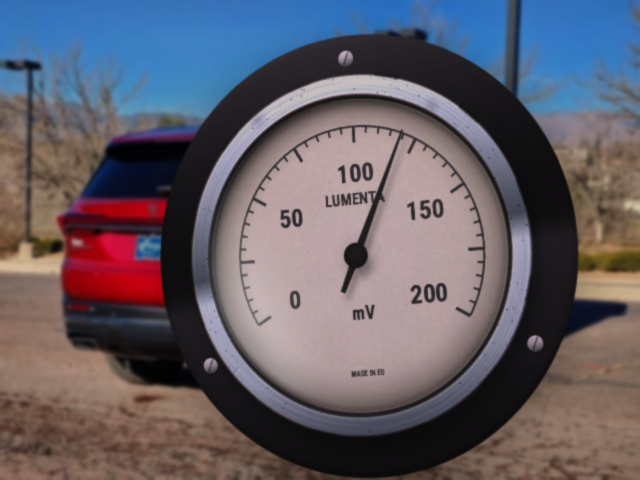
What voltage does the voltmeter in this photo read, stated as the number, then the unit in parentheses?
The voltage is 120 (mV)
